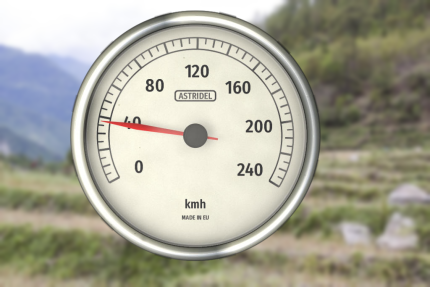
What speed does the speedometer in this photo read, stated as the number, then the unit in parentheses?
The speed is 37.5 (km/h)
